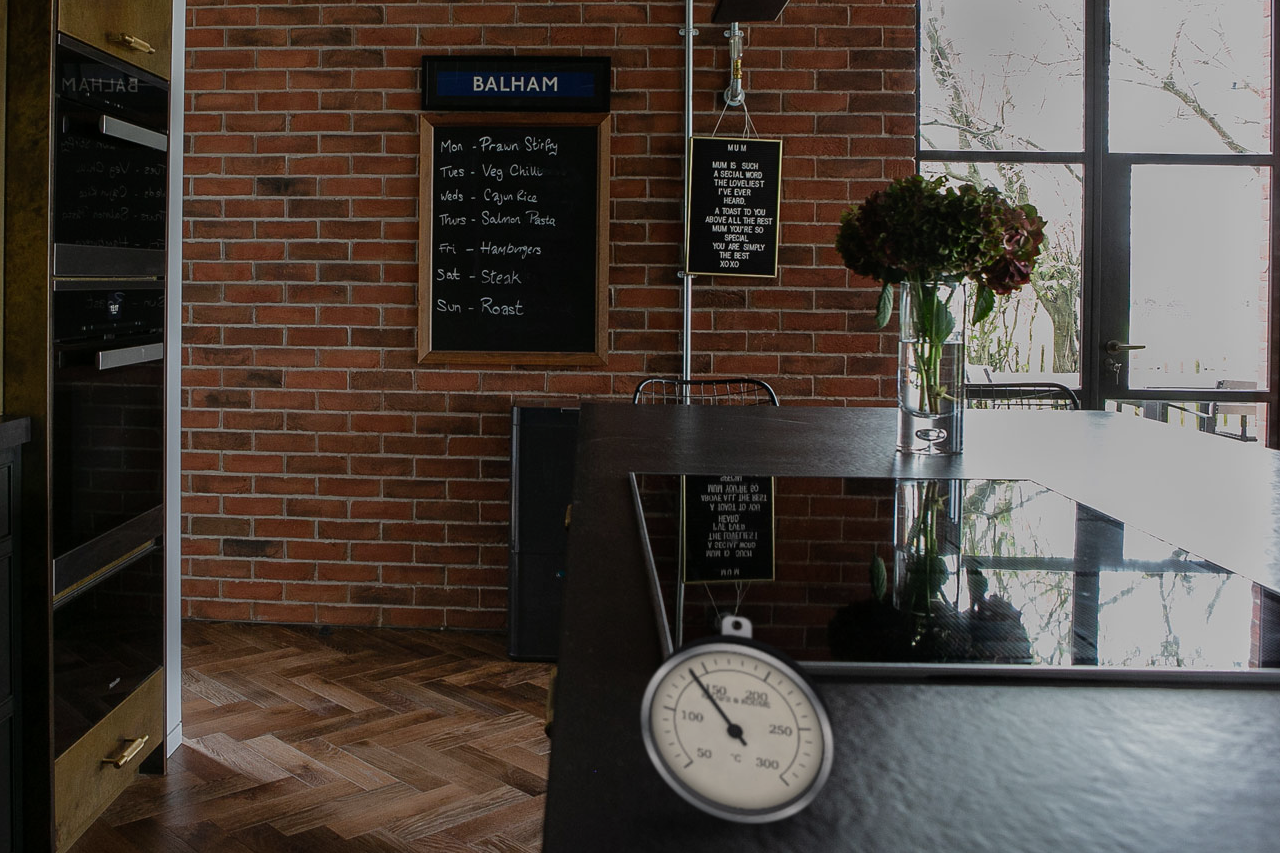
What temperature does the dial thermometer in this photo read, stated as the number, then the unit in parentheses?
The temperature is 140 (°C)
